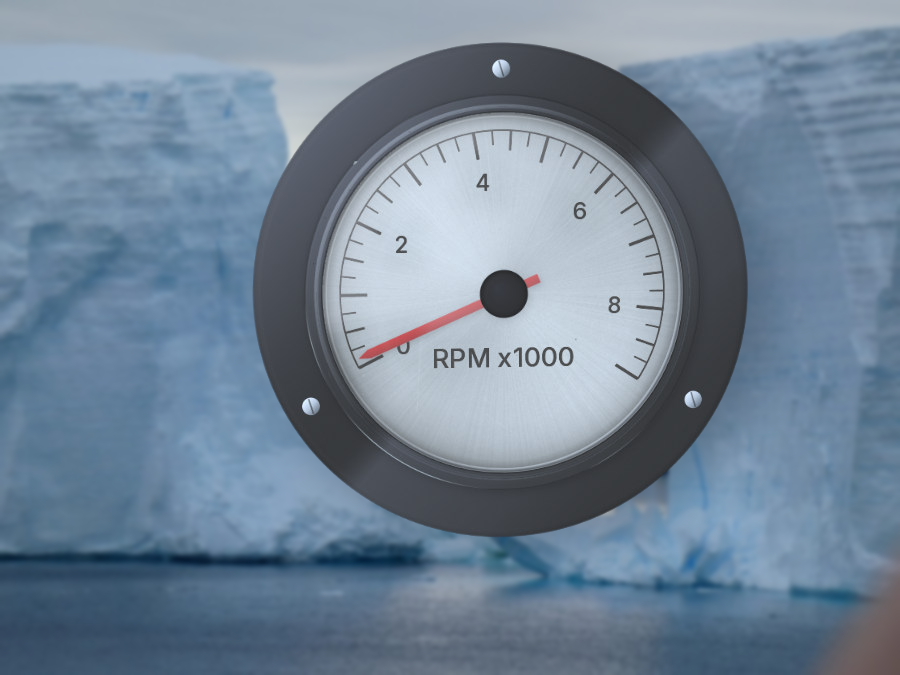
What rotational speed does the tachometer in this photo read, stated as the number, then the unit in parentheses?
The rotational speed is 125 (rpm)
